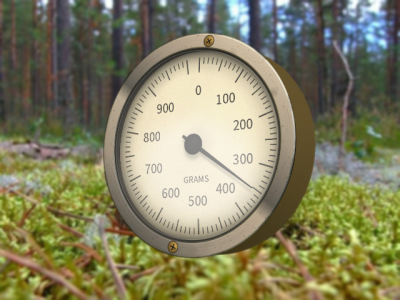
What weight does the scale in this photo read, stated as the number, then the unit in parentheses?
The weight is 350 (g)
